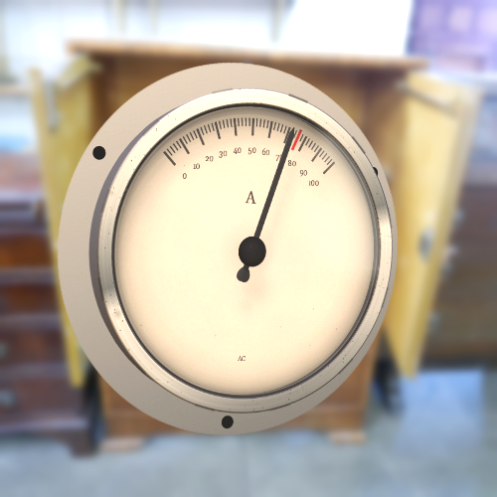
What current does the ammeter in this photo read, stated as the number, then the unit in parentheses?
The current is 70 (A)
